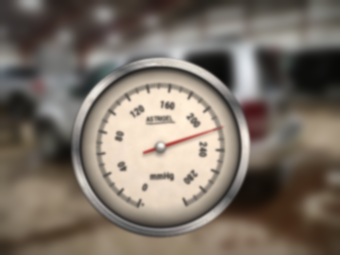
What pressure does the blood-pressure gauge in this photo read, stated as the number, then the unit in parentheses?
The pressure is 220 (mmHg)
